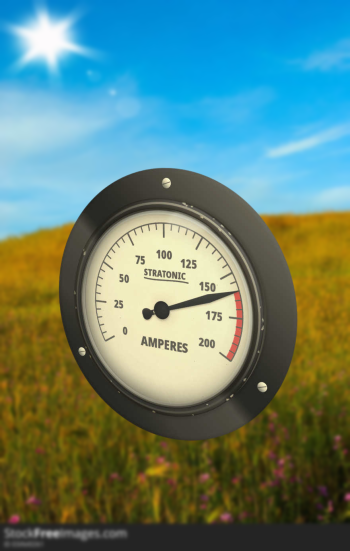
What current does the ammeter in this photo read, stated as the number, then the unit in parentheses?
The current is 160 (A)
